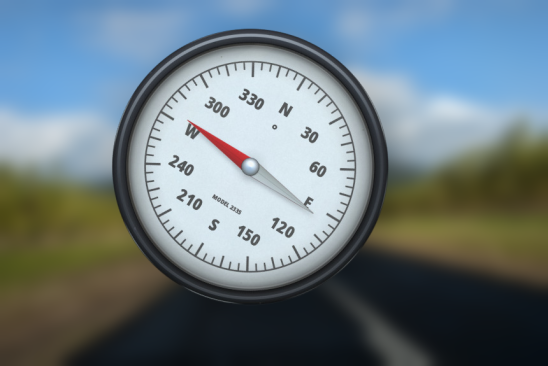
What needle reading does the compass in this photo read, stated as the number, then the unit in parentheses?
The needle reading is 275 (°)
